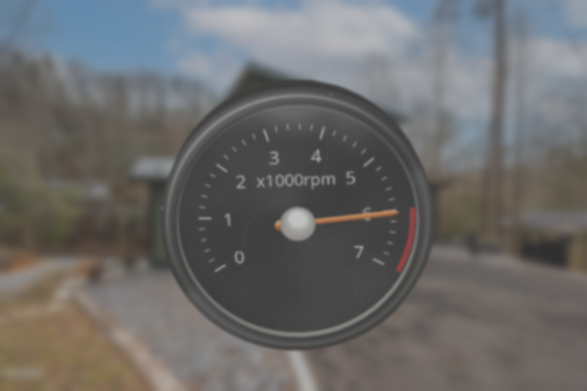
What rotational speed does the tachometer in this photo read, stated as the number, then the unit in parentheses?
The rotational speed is 6000 (rpm)
